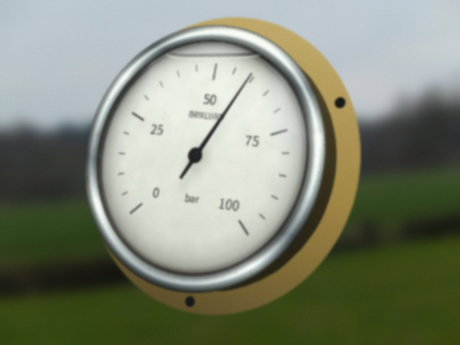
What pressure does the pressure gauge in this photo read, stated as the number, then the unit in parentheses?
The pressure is 60 (bar)
